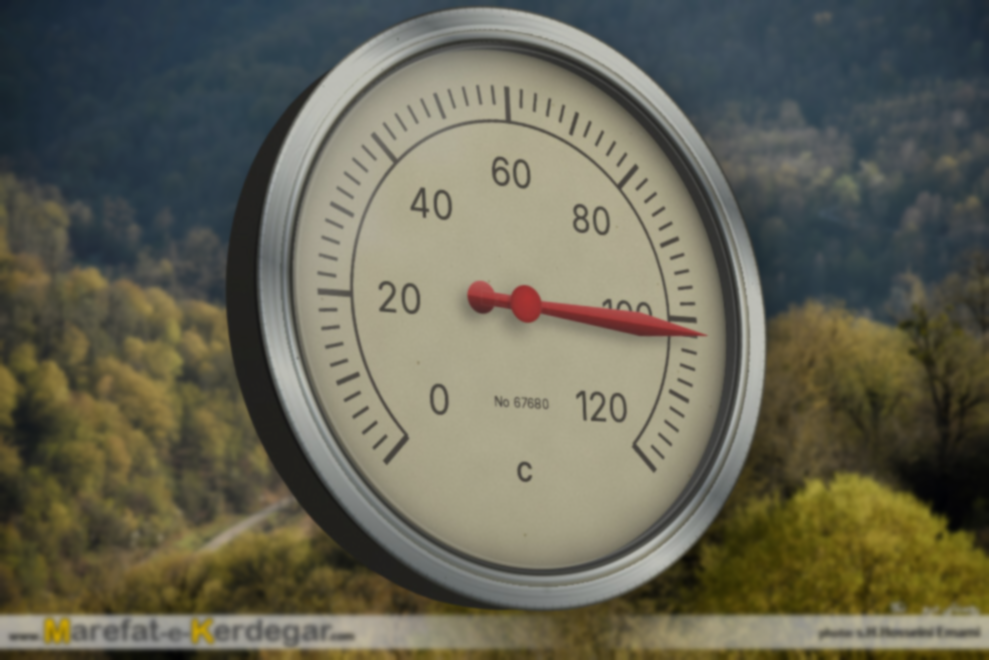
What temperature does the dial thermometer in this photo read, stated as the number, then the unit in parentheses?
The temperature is 102 (°C)
